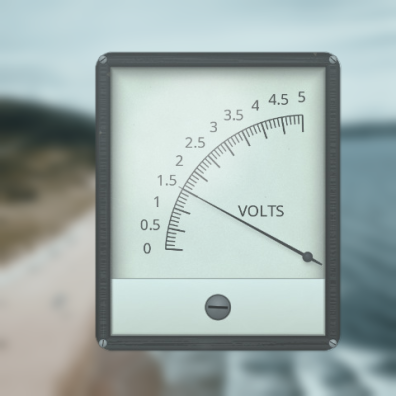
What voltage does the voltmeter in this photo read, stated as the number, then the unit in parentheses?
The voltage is 1.5 (V)
